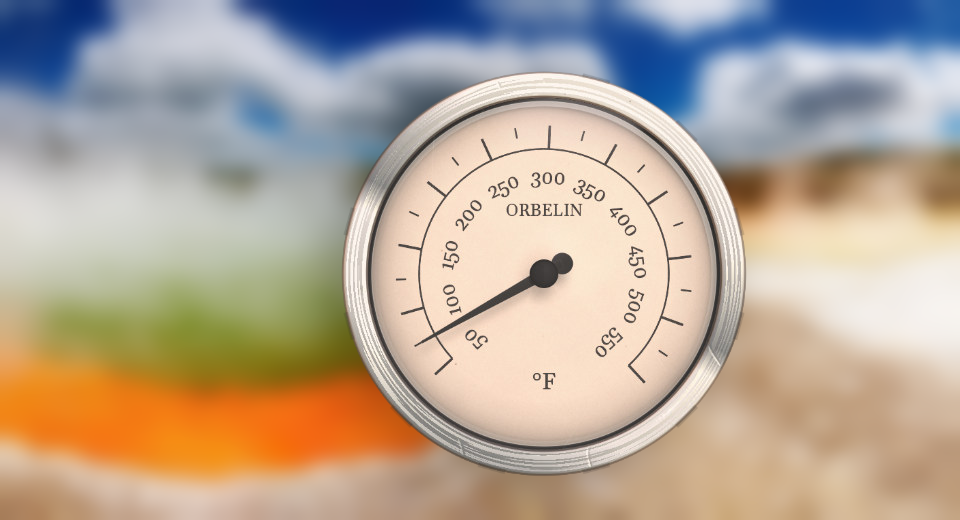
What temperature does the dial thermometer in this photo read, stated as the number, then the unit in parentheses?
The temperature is 75 (°F)
